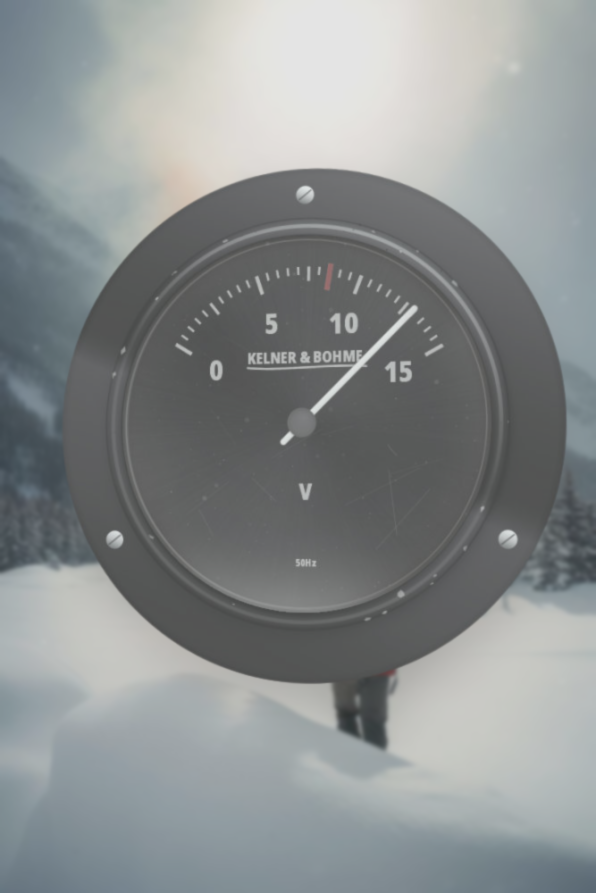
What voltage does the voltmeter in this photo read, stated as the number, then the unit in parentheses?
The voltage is 13 (V)
